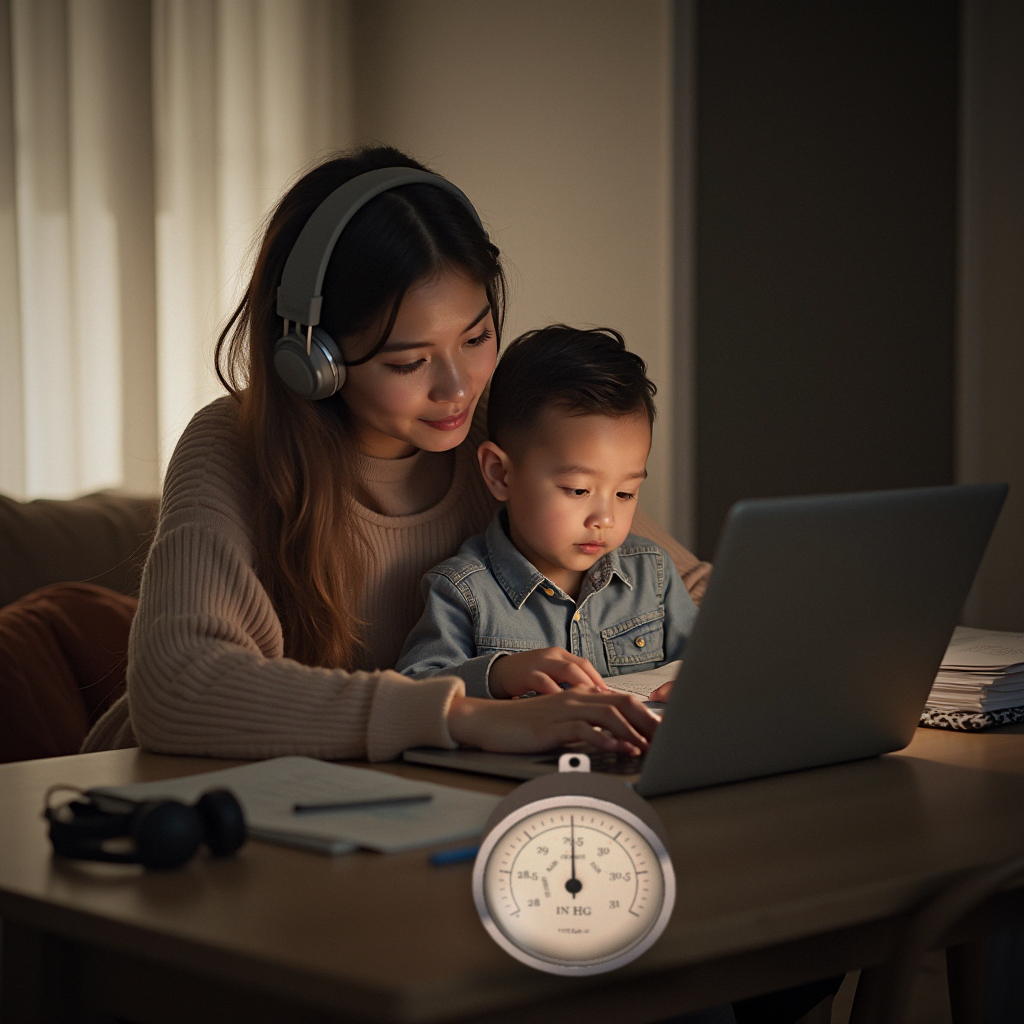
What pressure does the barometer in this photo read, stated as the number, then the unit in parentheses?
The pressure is 29.5 (inHg)
